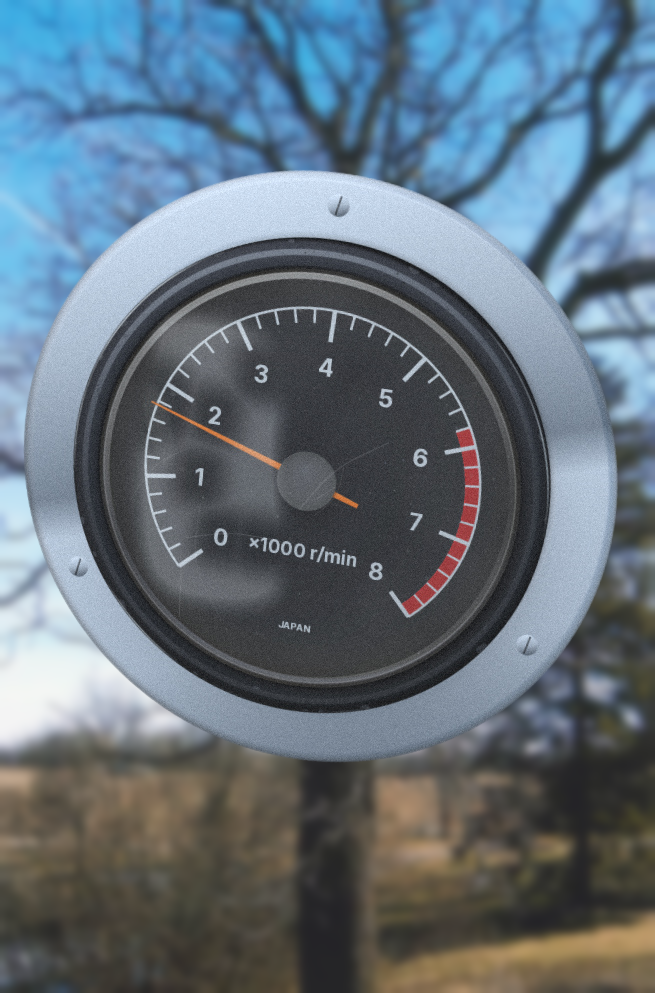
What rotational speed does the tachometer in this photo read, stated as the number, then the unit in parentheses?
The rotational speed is 1800 (rpm)
